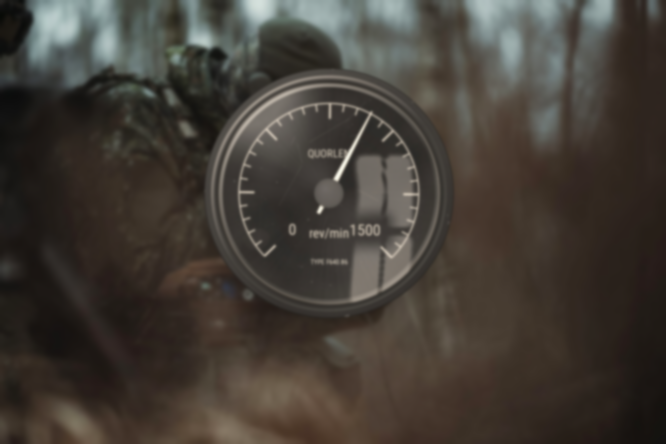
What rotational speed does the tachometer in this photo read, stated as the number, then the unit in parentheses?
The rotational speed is 900 (rpm)
